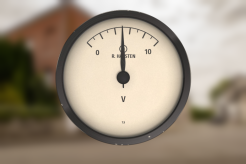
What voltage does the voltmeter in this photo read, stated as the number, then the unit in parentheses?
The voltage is 5 (V)
